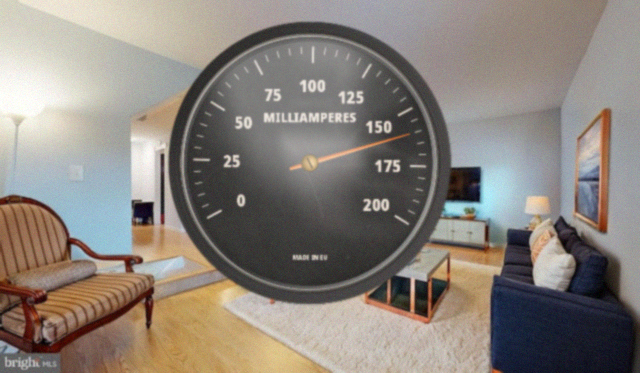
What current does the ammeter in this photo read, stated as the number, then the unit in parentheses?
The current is 160 (mA)
